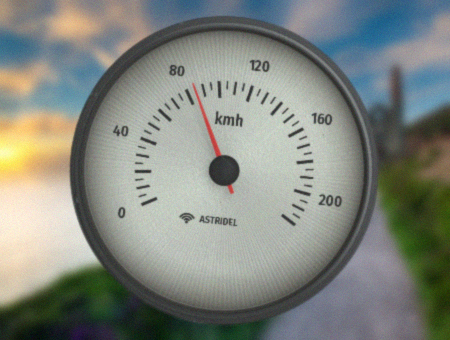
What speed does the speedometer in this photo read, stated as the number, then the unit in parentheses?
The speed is 85 (km/h)
